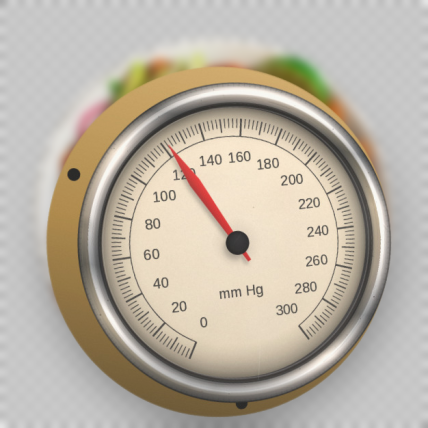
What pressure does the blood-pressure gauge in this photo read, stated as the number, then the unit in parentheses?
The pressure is 122 (mmHg)
